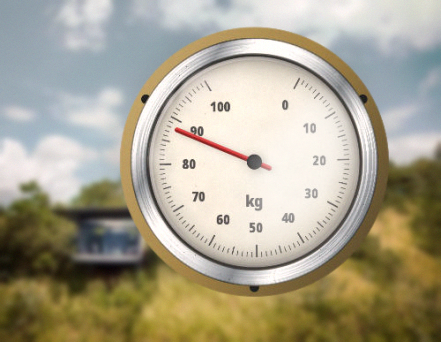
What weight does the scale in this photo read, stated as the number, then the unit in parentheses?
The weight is 88 (kg)
